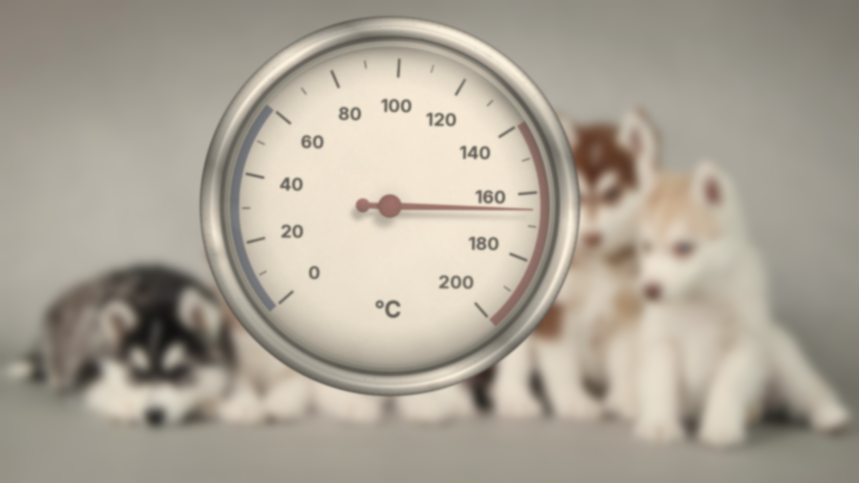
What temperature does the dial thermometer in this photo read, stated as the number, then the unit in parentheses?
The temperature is 165 (°C)
